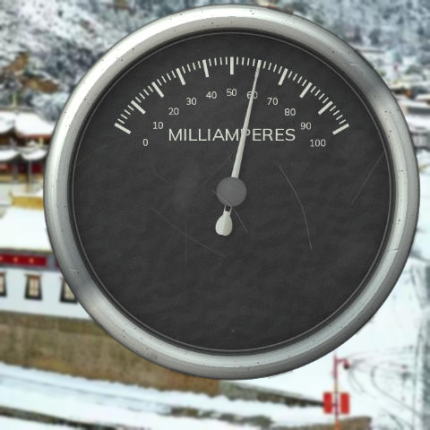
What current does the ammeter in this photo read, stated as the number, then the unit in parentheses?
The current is 60 (mA)
